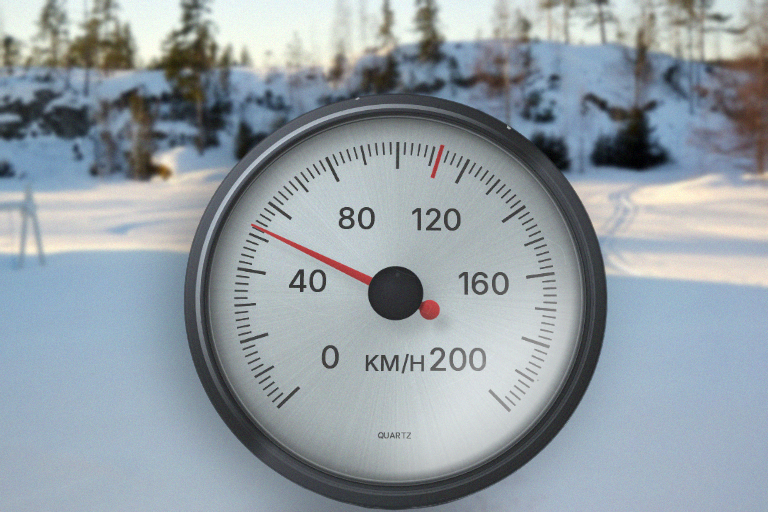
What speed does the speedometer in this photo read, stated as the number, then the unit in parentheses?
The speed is 52 (km/h)
